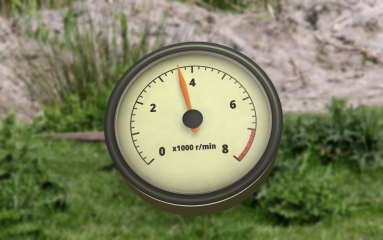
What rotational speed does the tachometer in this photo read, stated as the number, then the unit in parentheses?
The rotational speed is 3600 (rpm)
